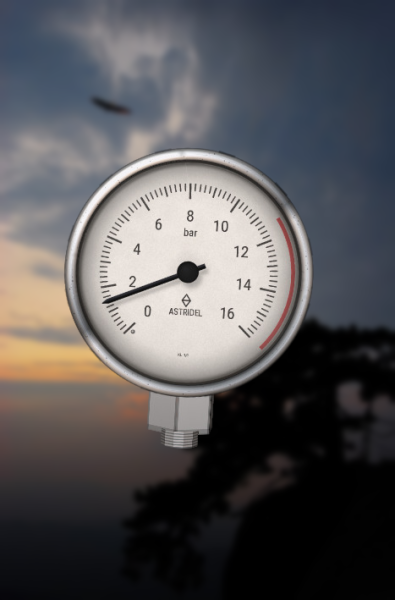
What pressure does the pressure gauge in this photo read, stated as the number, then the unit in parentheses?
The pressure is 1.4 (bar)
